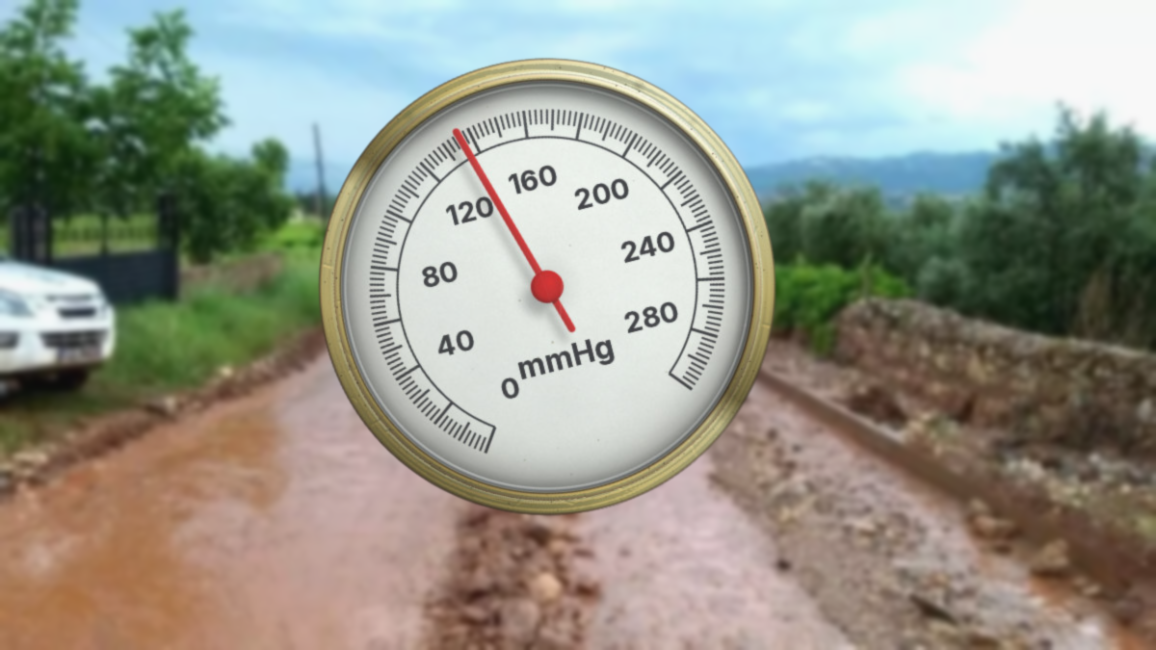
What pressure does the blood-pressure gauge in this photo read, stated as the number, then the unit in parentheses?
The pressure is 136 (mmHg)
